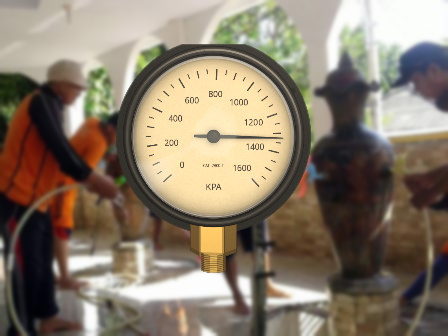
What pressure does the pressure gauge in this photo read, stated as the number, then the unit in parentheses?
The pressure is 1325 (kPa)
